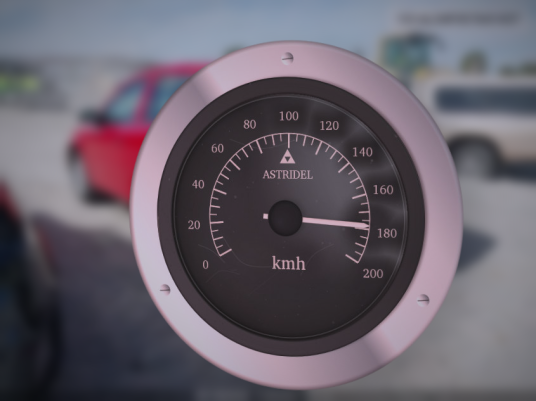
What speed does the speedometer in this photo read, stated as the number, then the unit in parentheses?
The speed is 177.5 (km/h)
